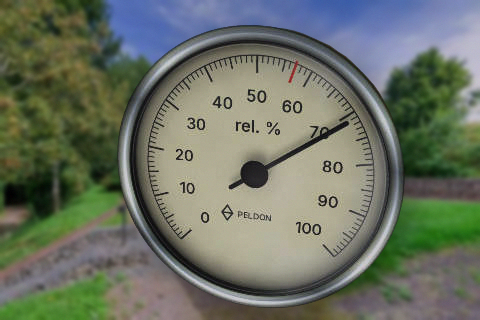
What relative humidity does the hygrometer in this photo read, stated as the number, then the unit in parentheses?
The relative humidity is 71 (%)
